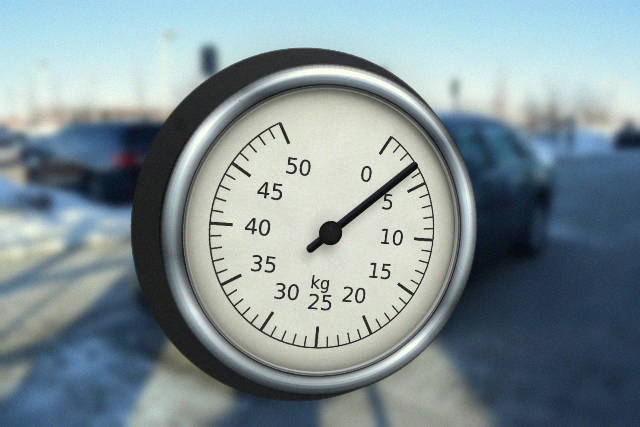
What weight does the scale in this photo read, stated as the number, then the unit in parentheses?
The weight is 3 (kg)
